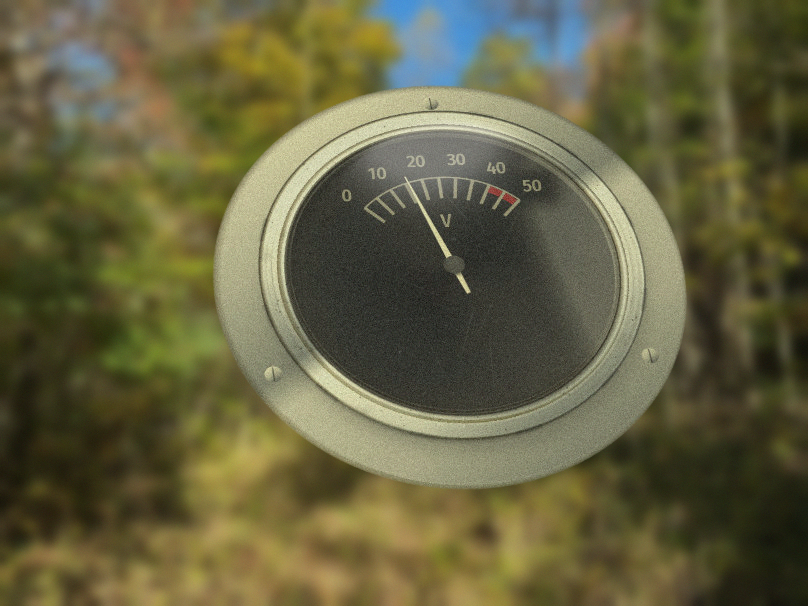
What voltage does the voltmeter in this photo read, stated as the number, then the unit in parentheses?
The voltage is 15 (V)
